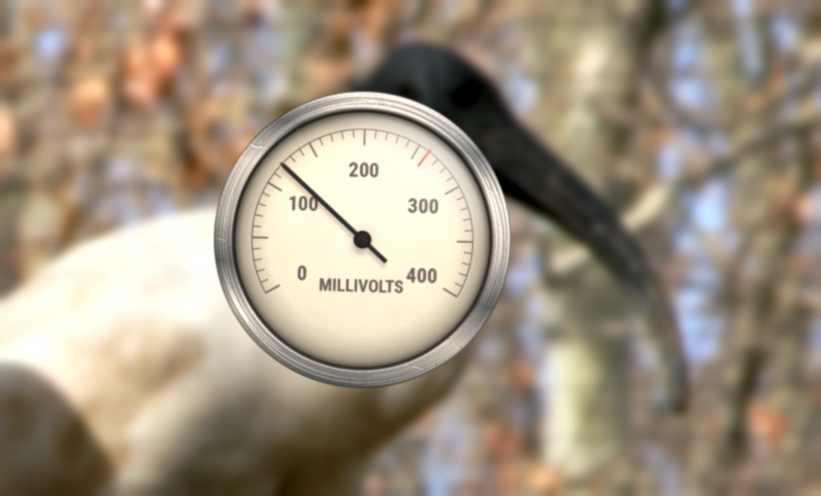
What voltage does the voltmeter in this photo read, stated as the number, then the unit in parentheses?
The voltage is 120 (mV)
